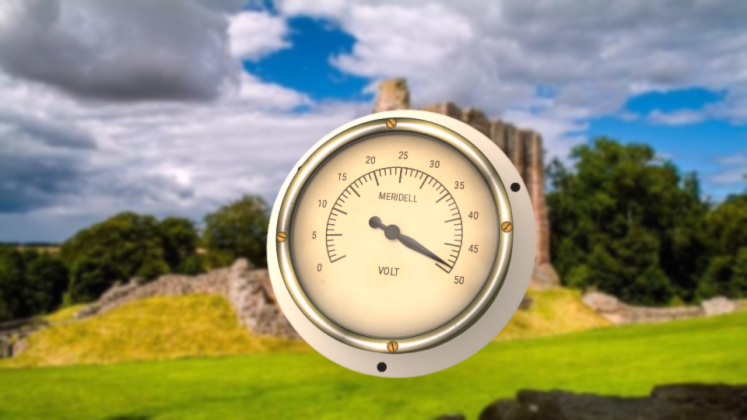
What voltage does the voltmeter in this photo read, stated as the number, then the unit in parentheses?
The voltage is 49 (V)
